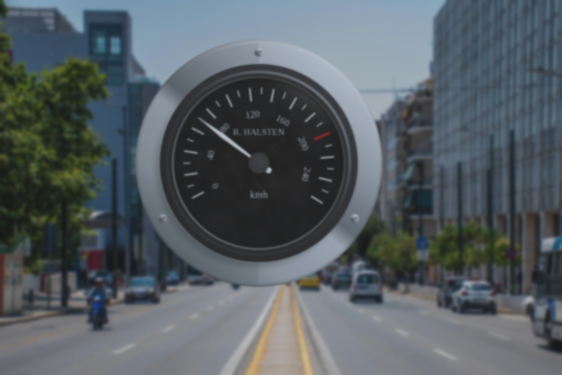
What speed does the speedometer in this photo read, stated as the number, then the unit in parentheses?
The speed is 70 (km/h)
